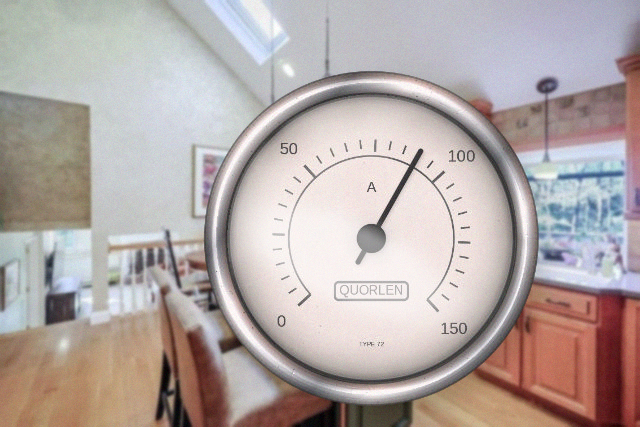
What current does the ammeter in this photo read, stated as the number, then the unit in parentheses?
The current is 90 (A)
